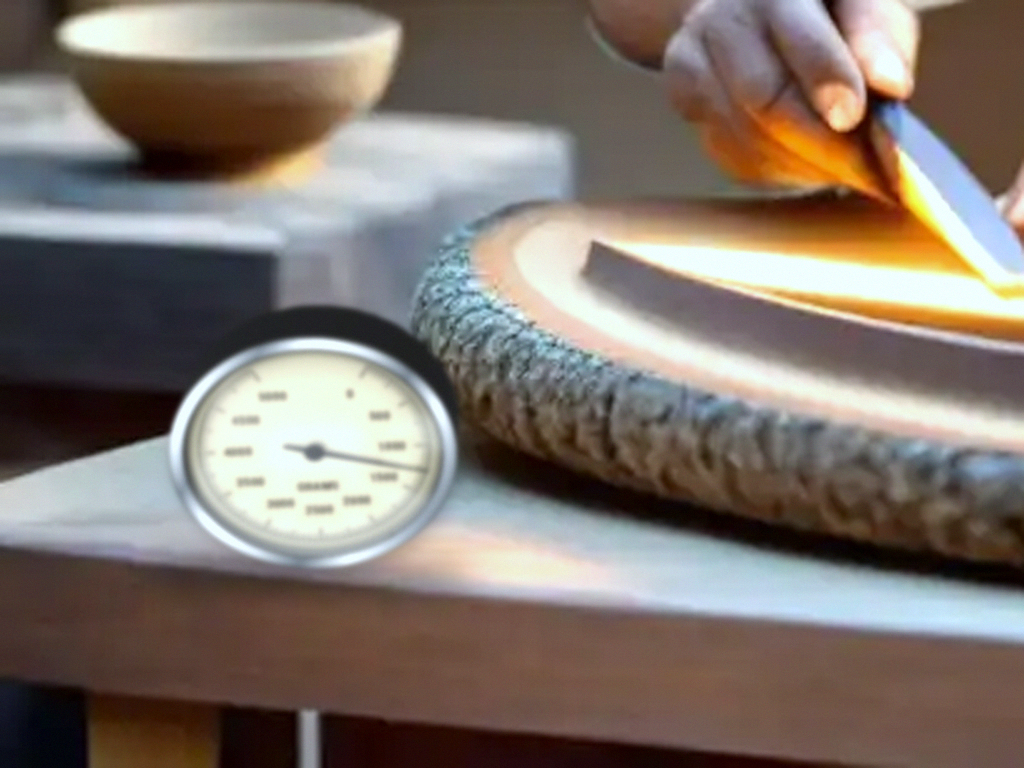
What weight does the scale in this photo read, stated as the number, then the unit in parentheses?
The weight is 1250 (g)
